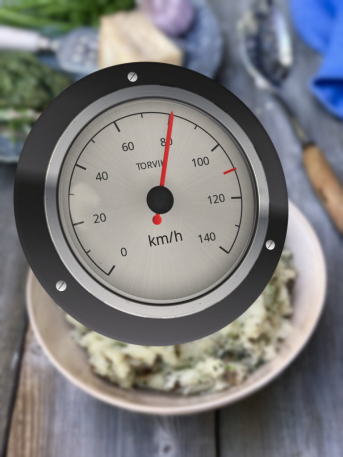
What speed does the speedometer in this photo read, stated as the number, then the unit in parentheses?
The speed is 80 (km/h)
